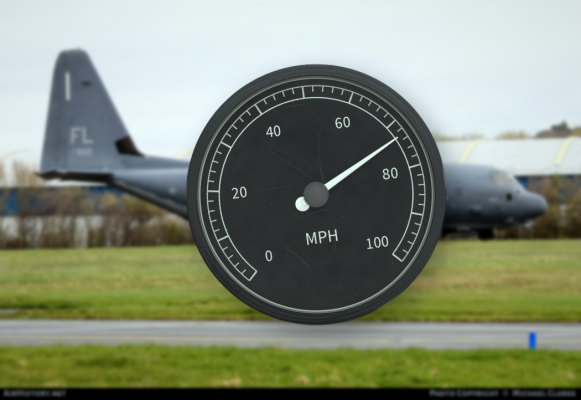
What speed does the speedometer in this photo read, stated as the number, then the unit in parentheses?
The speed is 73 (mph)
